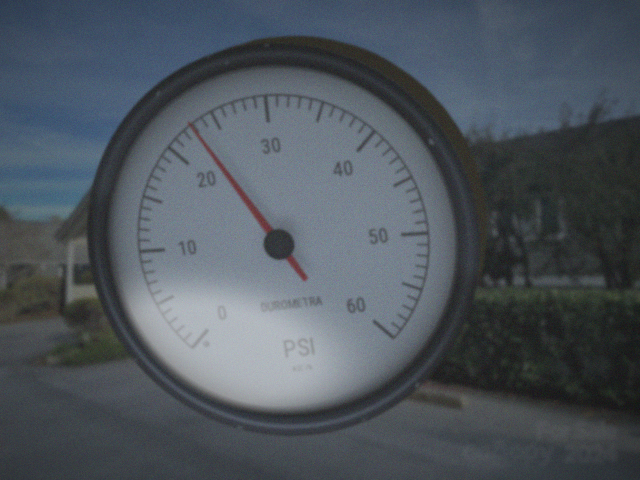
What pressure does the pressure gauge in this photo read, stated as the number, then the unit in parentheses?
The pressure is 23 (psi)
